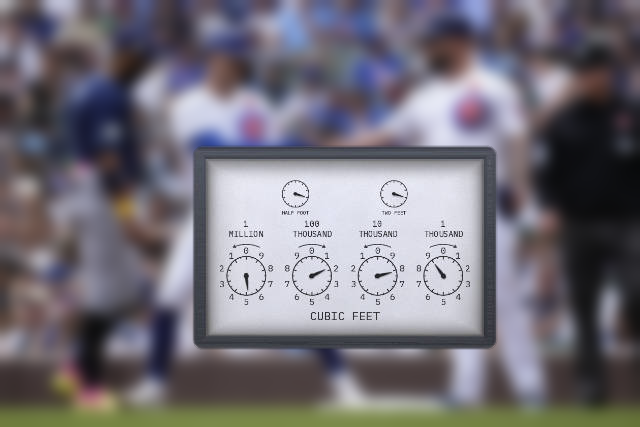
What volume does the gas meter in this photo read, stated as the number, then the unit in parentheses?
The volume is 517900 (ft³)
